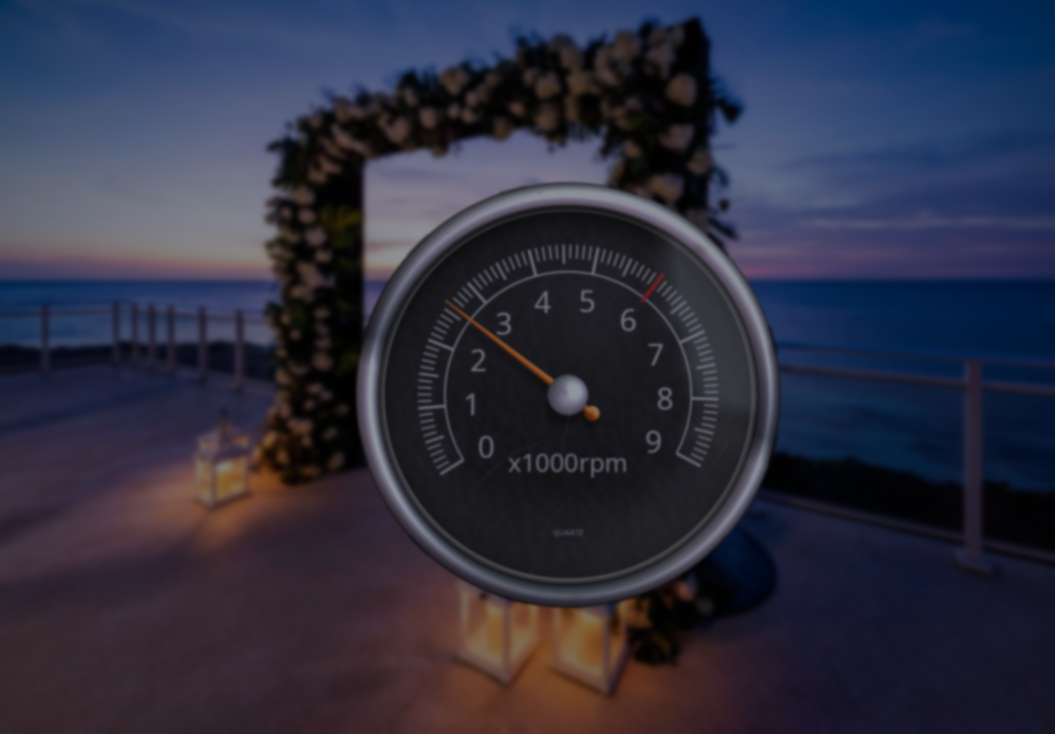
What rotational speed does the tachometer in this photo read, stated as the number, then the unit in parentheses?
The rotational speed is 2600 (rpm)
